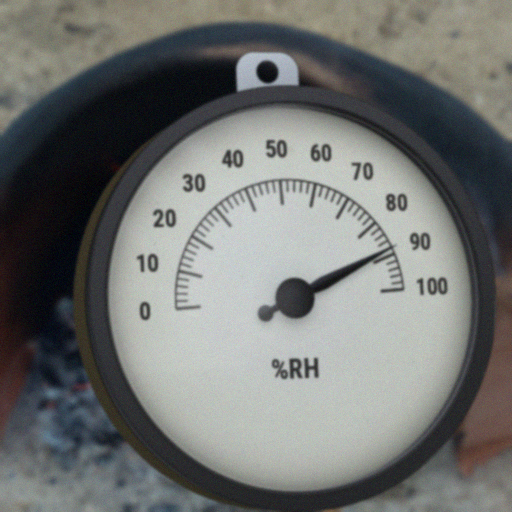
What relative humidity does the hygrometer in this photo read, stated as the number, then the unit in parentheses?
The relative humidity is 88 (%)
